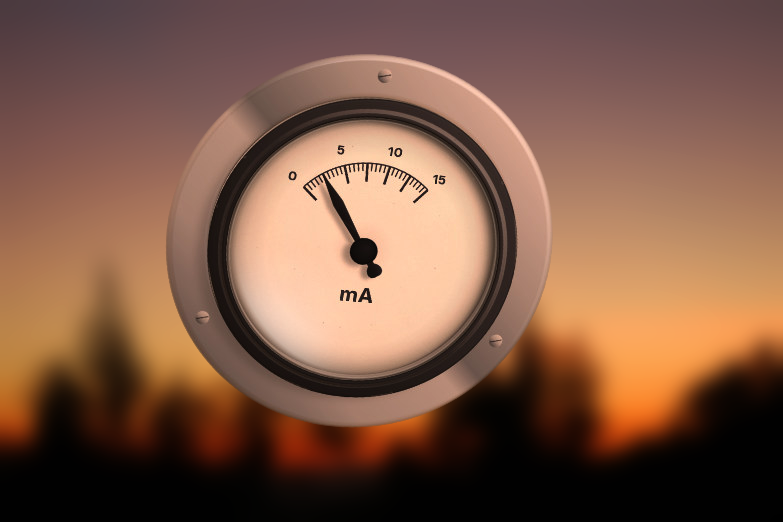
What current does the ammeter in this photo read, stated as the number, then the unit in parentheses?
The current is 2.5 (mA)
